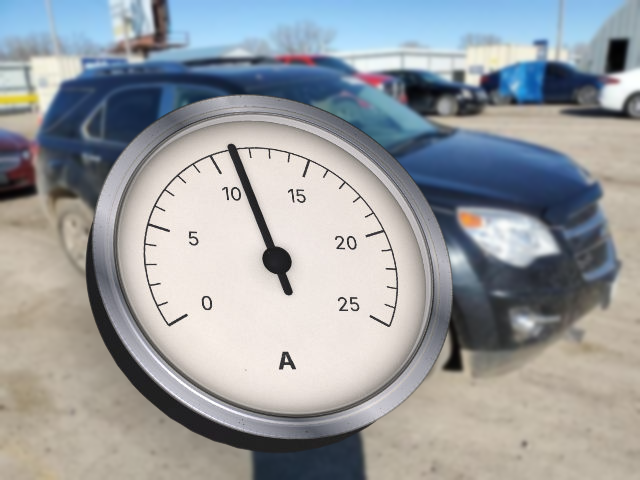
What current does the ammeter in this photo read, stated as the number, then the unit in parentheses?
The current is 11 (A)
